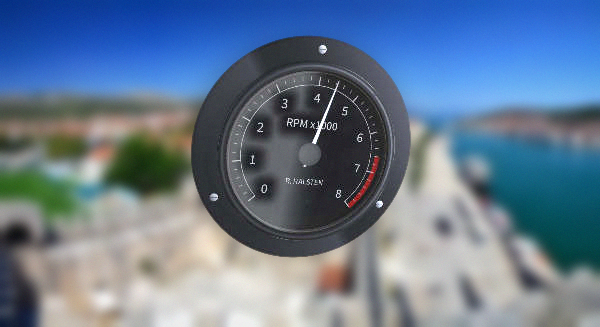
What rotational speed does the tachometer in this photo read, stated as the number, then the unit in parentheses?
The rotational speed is 4400 (rpm)
